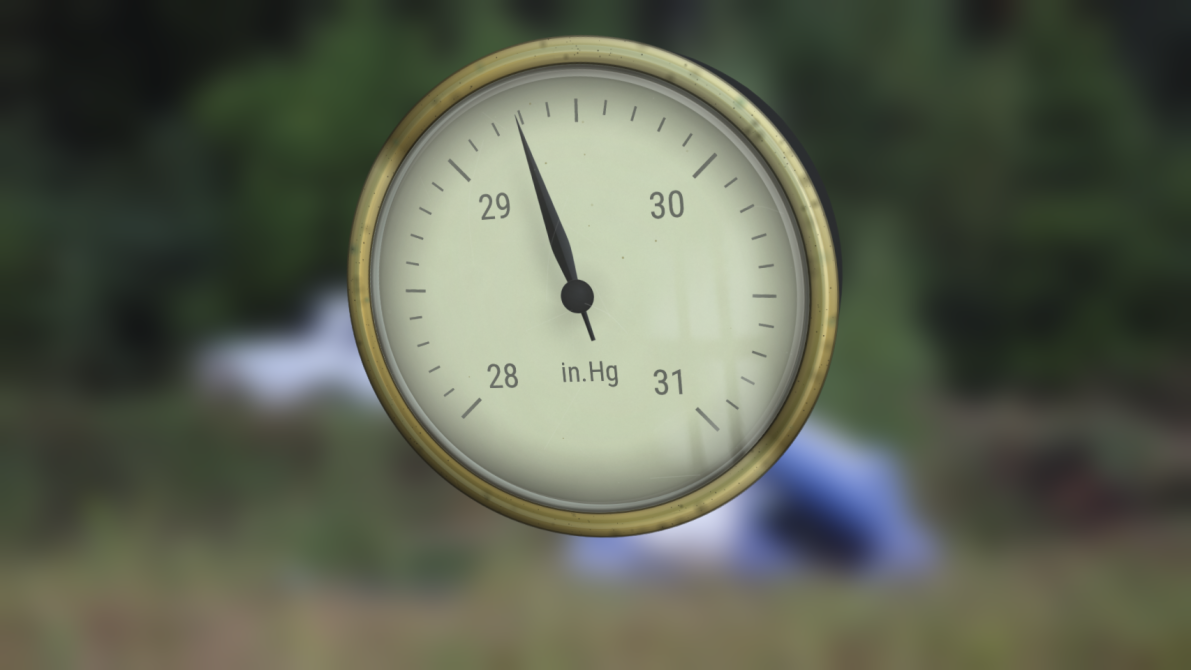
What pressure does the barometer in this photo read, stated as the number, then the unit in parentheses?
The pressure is 29.3 (inHg)
